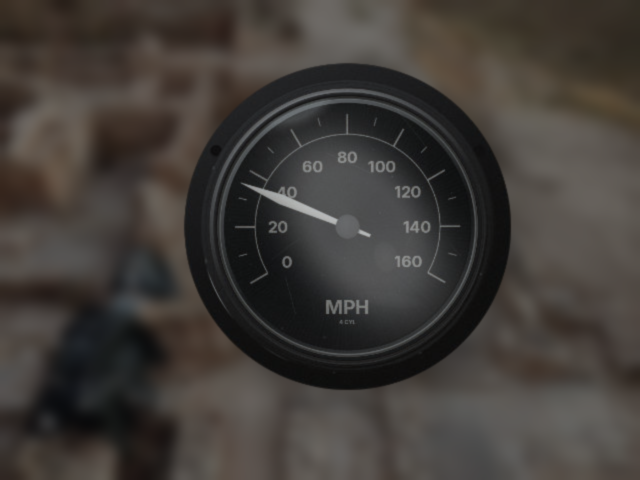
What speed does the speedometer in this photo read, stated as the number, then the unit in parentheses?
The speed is 35 (mph)
